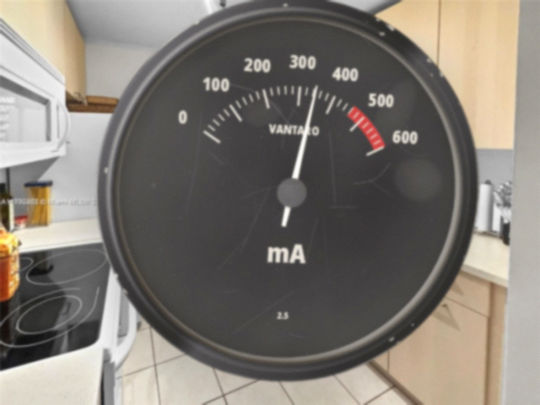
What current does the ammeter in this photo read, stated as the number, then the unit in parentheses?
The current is 340 (mA)
